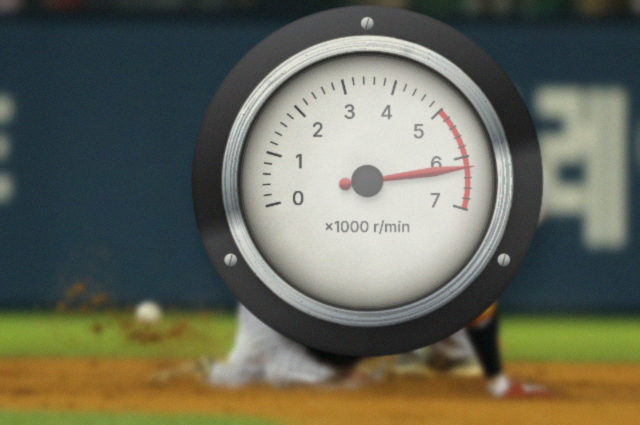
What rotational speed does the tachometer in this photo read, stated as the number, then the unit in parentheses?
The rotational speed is 6200 (rpm)
